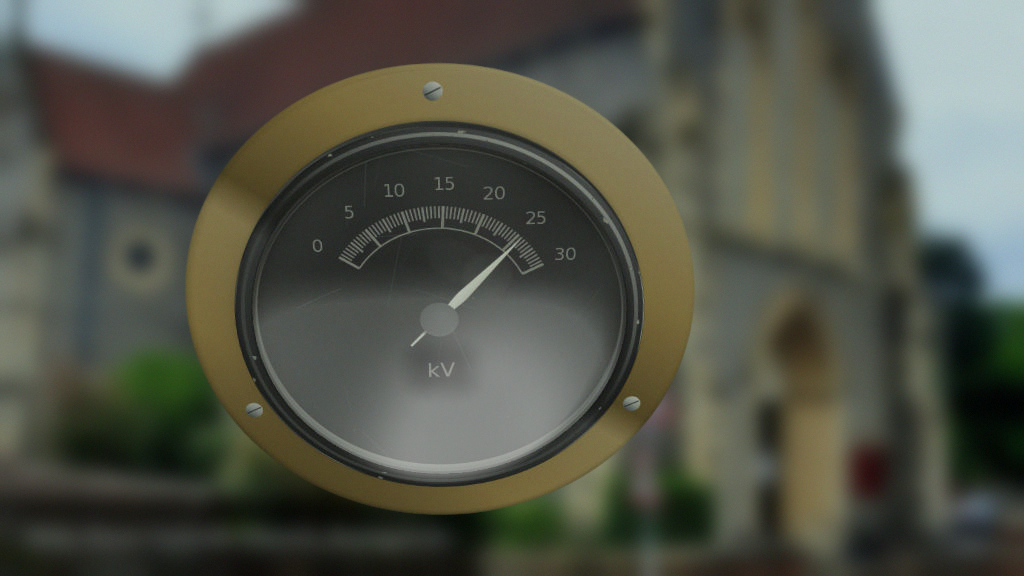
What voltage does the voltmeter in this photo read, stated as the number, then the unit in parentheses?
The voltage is 25 (kV)
